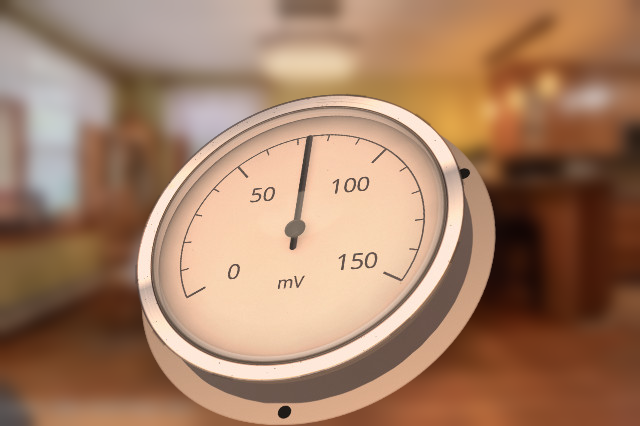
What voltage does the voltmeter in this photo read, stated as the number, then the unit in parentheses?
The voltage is 75 (mV)
